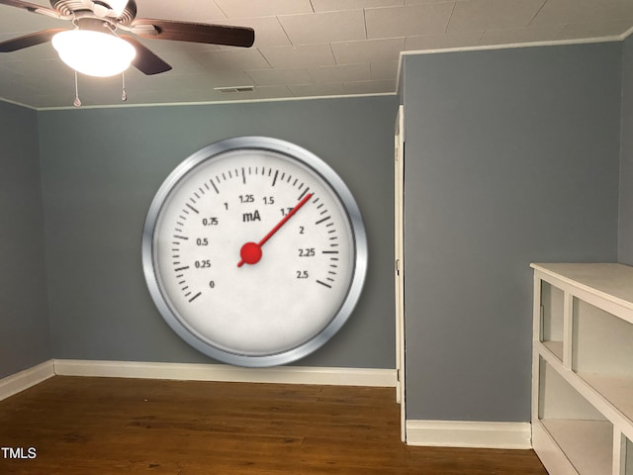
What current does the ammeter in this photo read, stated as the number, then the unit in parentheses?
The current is 1.8 (mA)
